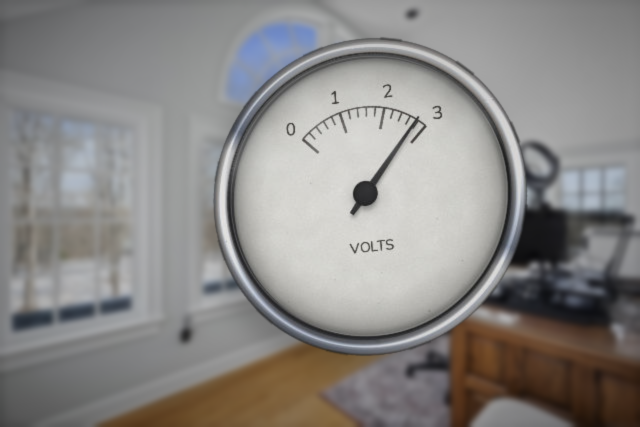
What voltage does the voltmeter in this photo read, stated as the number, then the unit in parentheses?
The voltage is 2.8 (V)
